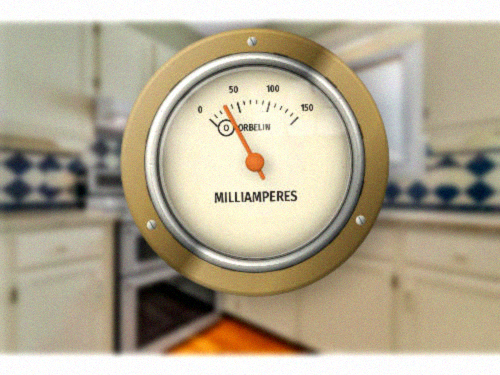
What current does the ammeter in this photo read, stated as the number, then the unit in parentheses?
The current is 30 (mA)
